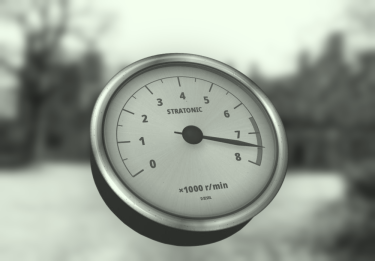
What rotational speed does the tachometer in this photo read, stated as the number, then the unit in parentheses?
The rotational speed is 7500 (rpm)
